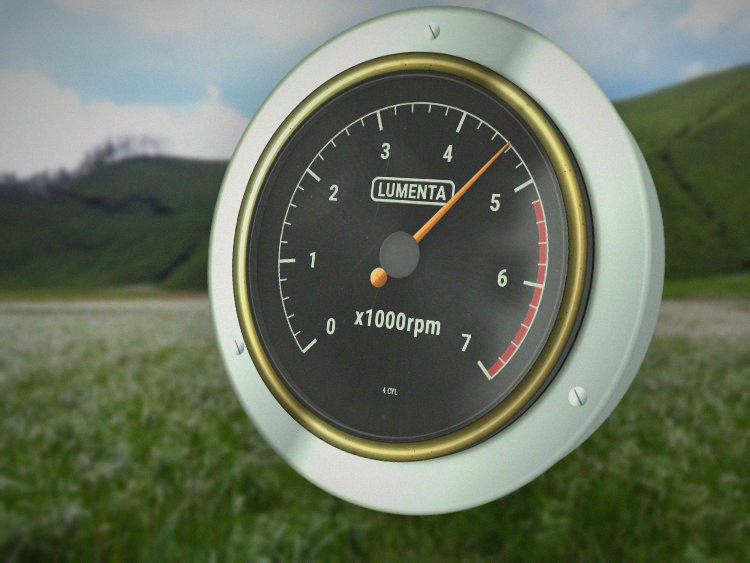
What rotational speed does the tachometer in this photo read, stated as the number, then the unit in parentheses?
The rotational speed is 4600 (rpm)
